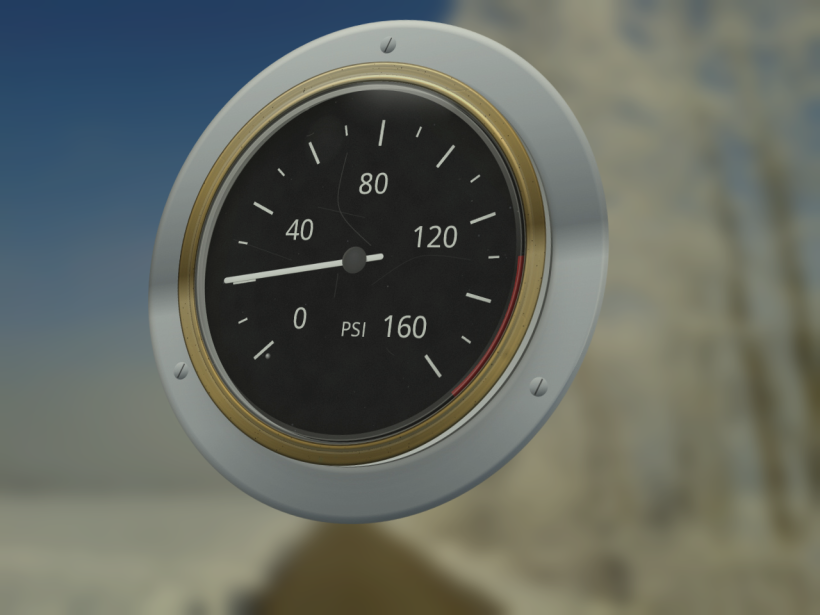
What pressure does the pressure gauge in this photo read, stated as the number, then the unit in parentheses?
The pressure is 20 (psi)
